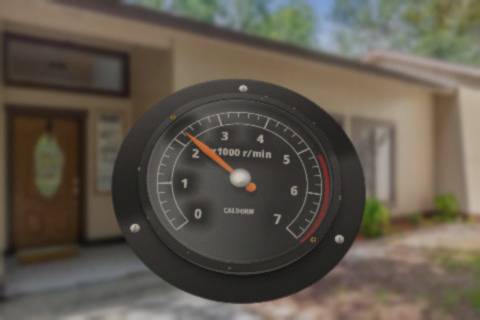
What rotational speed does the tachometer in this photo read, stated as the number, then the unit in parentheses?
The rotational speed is 2200 (rpm)
